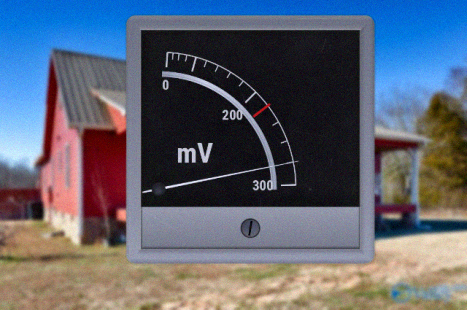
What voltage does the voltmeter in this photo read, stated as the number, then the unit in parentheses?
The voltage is 280 (mV)
